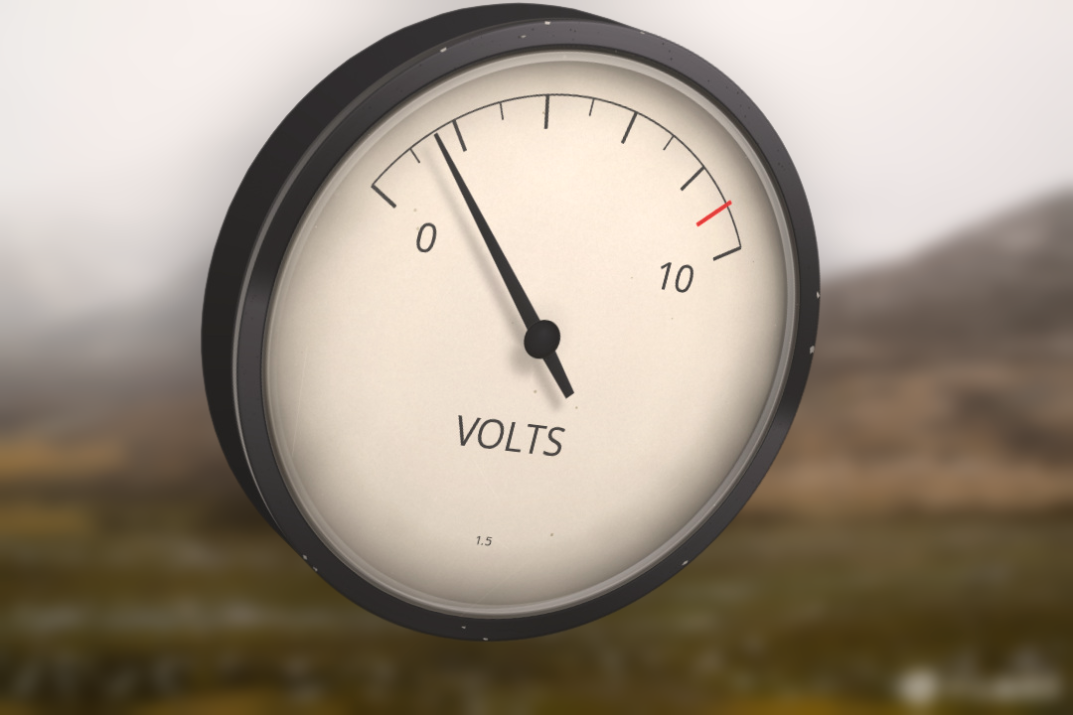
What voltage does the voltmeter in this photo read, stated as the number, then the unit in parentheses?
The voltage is 1.5 (V)
